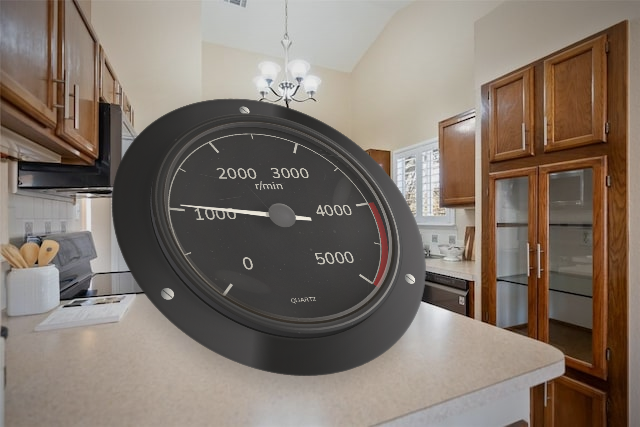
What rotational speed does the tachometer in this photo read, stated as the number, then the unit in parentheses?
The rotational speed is 1000 (rpm)
